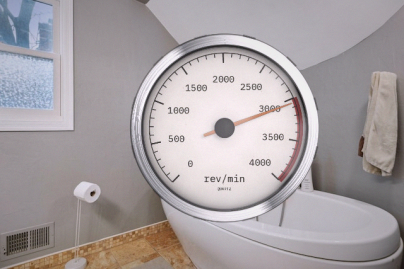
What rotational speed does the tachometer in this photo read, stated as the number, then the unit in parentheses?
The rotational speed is 3050 (rpm)
